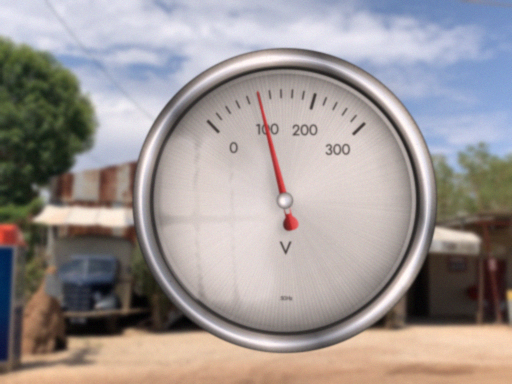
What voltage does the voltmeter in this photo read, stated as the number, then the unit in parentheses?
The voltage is 100 (V)
